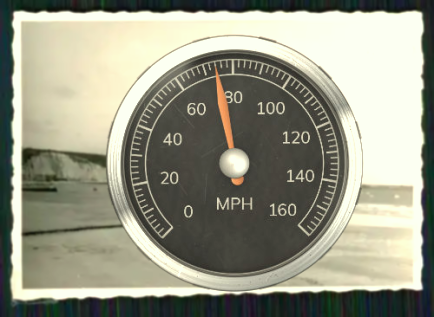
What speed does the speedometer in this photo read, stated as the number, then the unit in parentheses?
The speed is 74 (mph)
